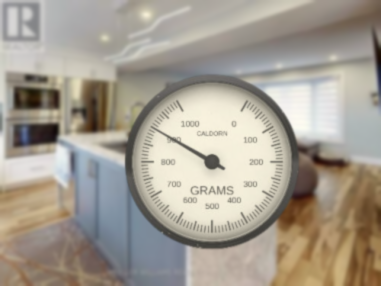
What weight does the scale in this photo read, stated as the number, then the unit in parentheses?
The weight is 900 (g)
